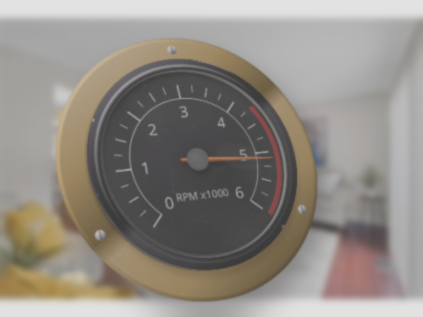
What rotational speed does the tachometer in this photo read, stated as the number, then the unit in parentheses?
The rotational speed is 5125 (rpm)
